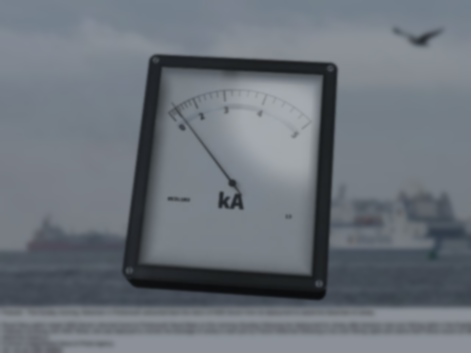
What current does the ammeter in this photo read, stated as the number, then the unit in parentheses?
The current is 1 (kA)
